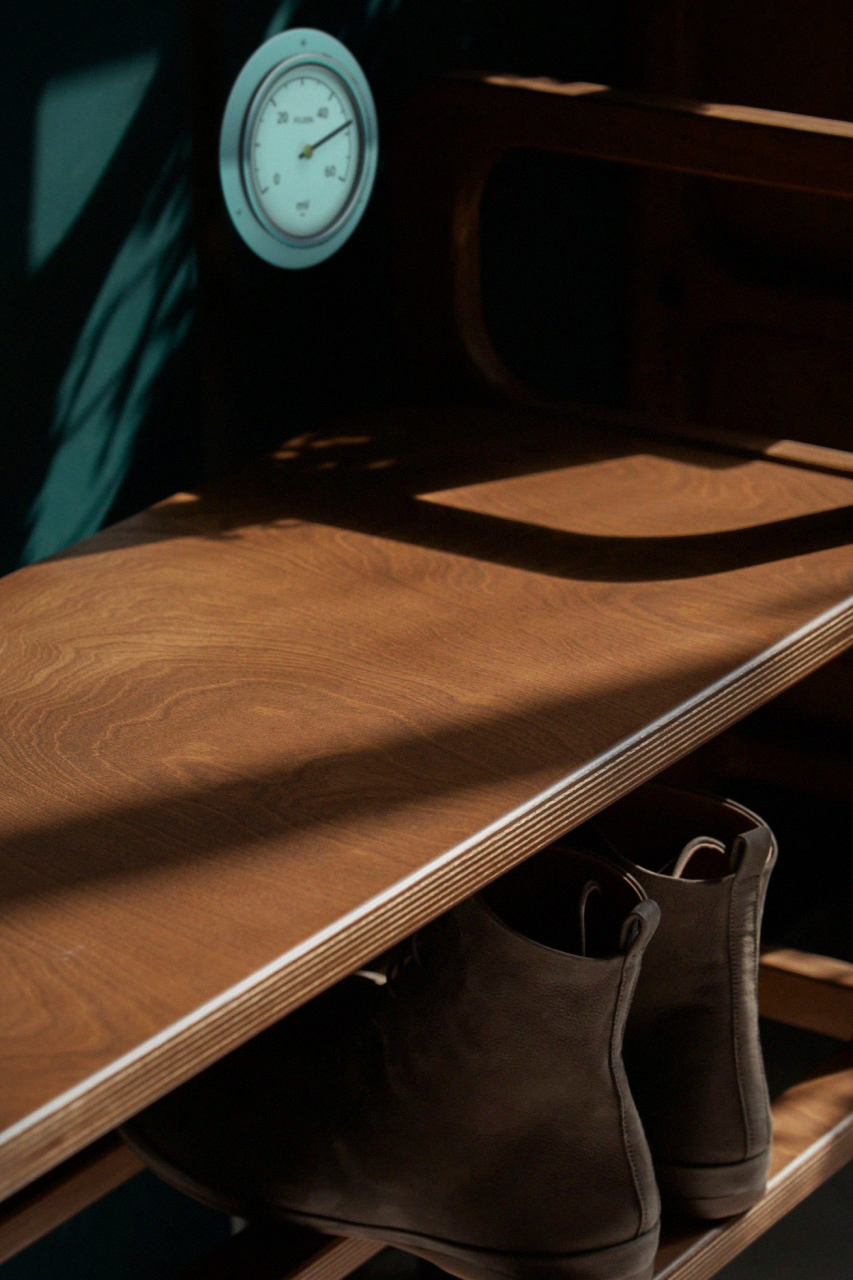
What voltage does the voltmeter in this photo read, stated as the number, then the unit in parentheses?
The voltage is 47.5 (mV)
